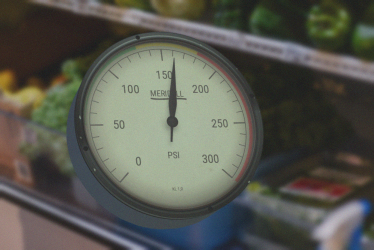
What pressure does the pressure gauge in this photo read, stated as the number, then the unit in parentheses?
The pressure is 160 (psi)
